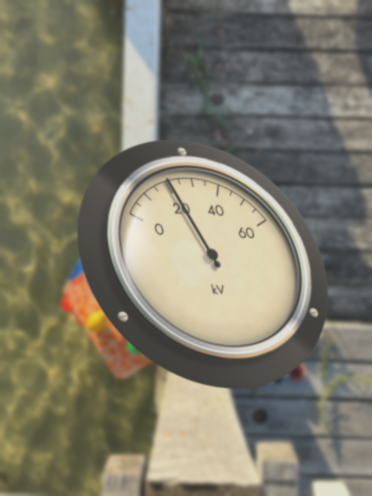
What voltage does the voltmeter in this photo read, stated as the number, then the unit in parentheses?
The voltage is 20 (kV)
